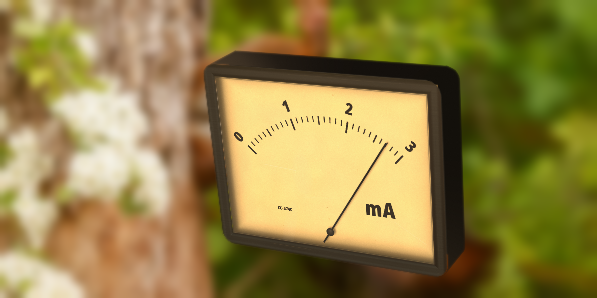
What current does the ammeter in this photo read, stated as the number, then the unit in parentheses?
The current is 2.7 (mA)
